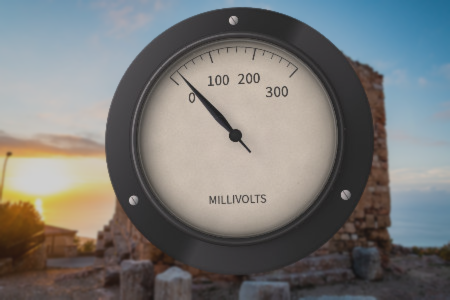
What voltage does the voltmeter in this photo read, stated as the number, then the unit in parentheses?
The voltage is 20 (mV)
